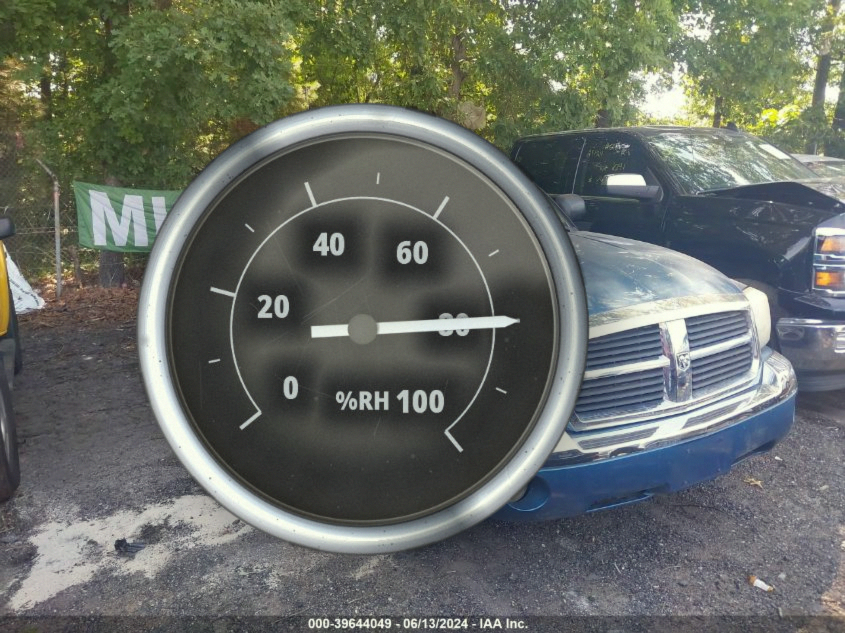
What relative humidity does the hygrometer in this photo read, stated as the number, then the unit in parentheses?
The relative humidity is 80 (%)
